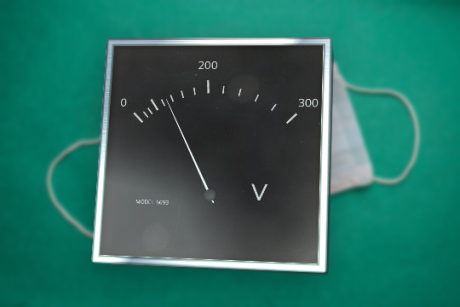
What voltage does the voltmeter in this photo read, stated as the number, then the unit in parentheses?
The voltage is 130 (V)
